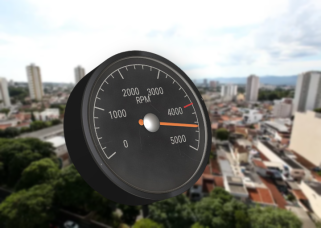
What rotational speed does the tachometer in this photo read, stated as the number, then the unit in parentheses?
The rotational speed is 4500 (rpm)
